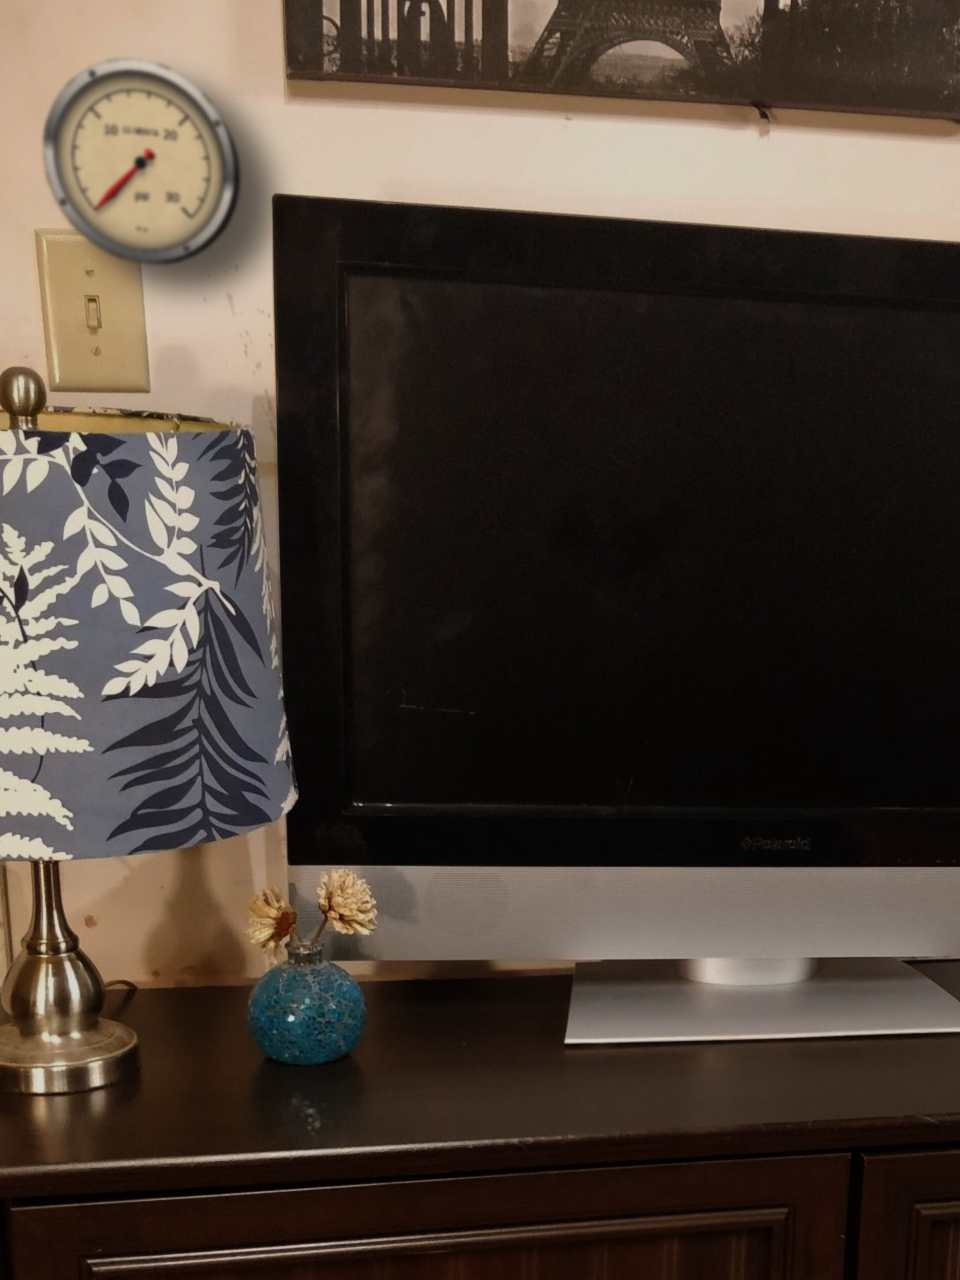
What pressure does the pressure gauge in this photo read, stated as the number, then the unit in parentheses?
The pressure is 0 (psi)
